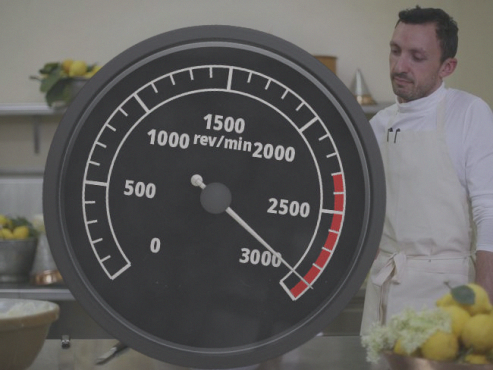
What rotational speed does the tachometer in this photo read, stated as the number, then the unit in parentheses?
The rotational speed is 2900 (rpm)
